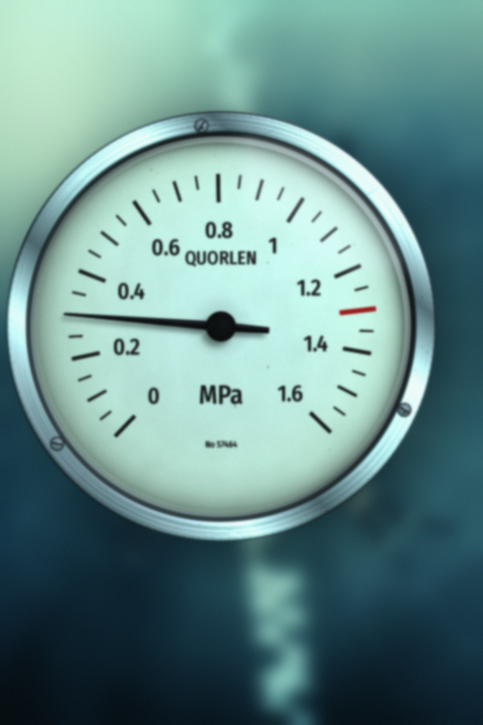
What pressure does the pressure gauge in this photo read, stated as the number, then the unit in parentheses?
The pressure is 0.3 (MPa)
